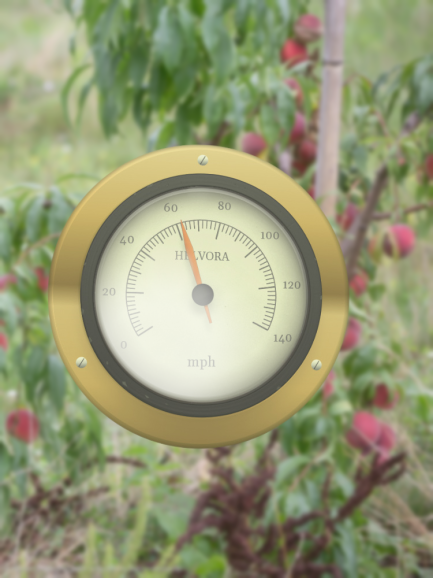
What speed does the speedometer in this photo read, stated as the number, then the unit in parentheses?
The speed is 62 (mph)
